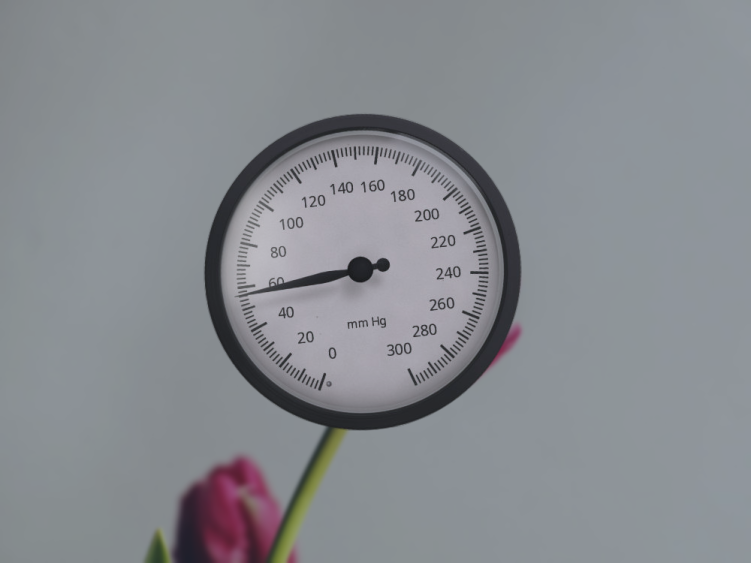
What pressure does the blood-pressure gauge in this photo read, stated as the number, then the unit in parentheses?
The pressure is 56 (mmHg)
